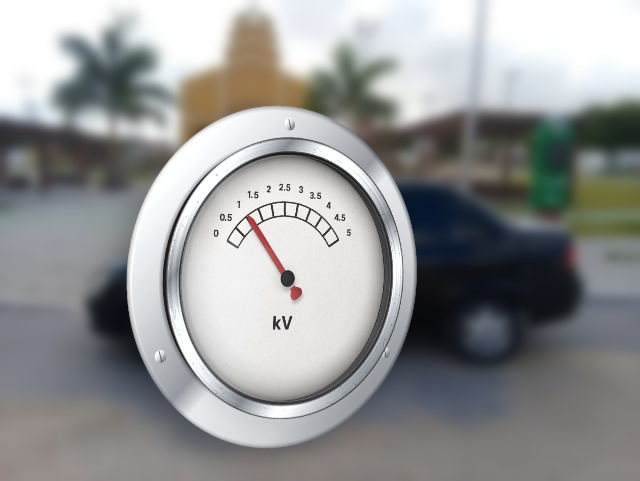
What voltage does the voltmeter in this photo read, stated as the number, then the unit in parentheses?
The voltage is 1 (kV)
